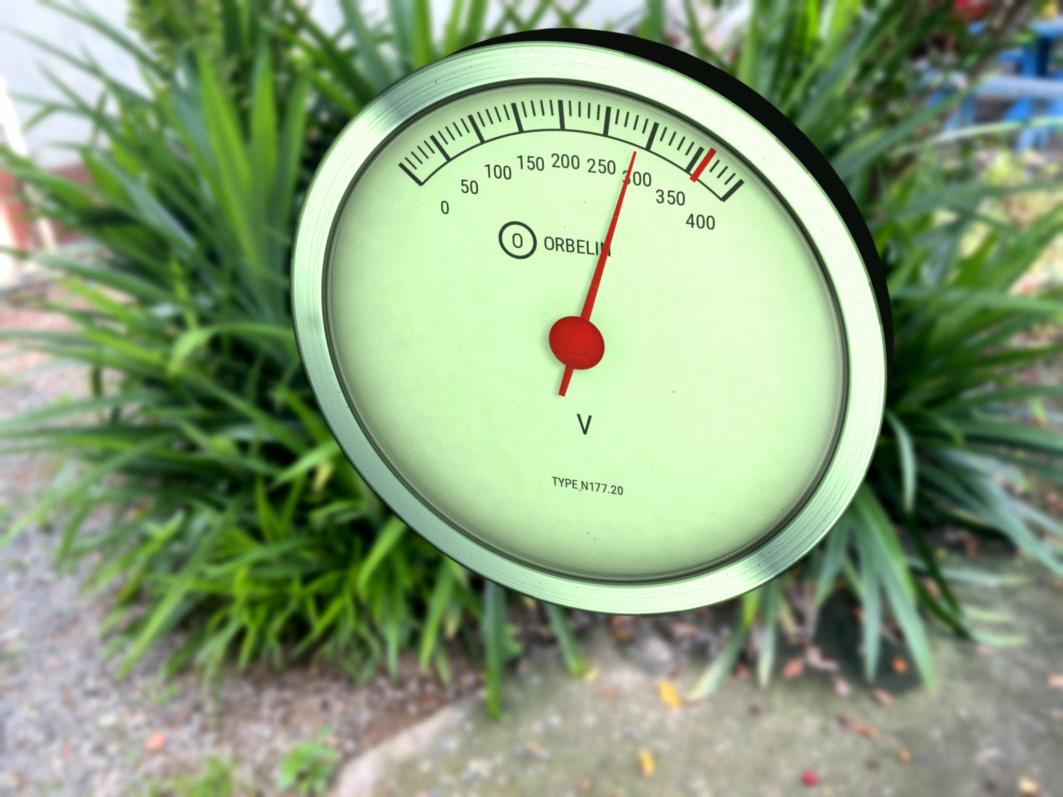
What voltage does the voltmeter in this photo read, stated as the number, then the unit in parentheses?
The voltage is 290 (V)
